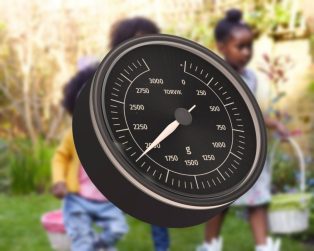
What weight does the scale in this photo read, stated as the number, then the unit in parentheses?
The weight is 2000 (g)
